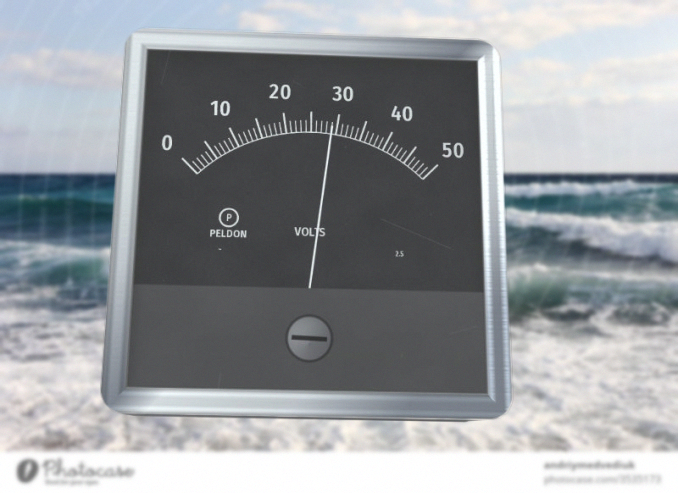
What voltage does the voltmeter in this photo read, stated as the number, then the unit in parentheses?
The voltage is 29 (V)
